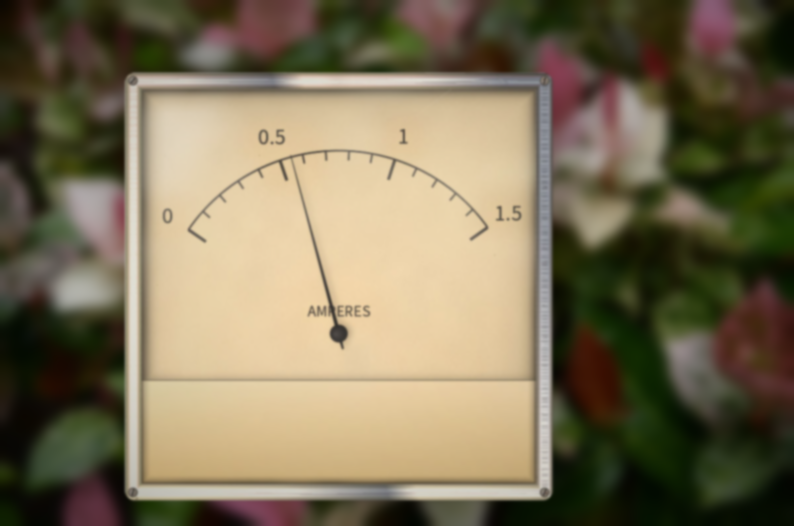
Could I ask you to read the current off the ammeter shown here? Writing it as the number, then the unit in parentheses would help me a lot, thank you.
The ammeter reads 0.55 (A)
